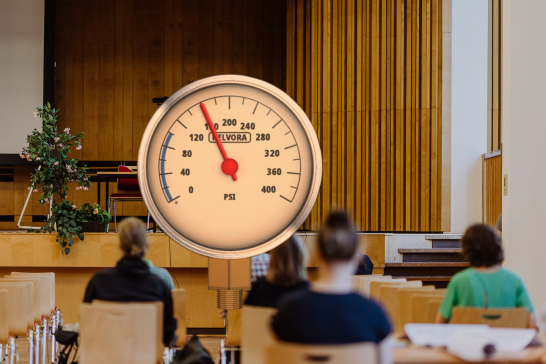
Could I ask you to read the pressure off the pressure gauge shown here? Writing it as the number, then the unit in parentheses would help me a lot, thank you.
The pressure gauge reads 160 (psi)
